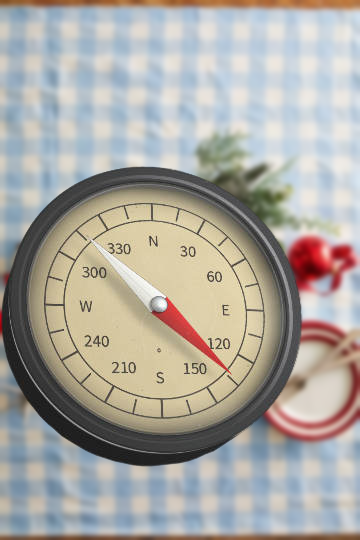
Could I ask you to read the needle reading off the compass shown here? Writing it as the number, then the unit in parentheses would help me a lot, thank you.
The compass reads 135 (°)
